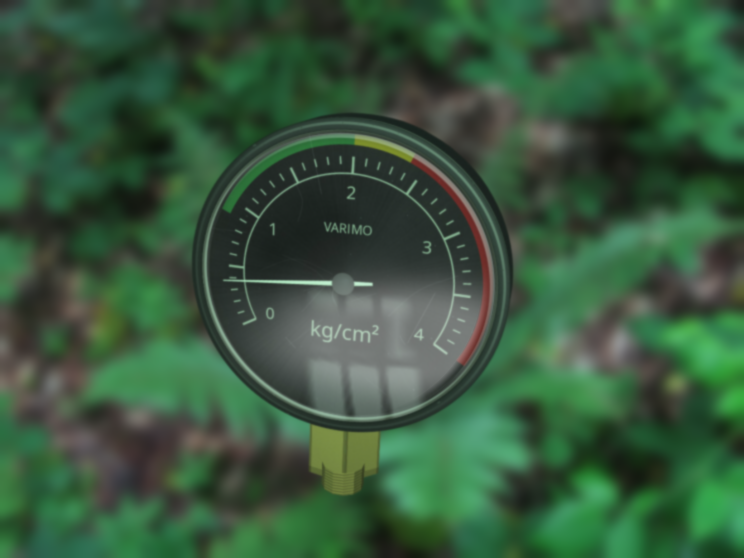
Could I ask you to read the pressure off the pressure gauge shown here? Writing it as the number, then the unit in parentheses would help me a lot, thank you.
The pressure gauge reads 0.4 (kg/cm²)
